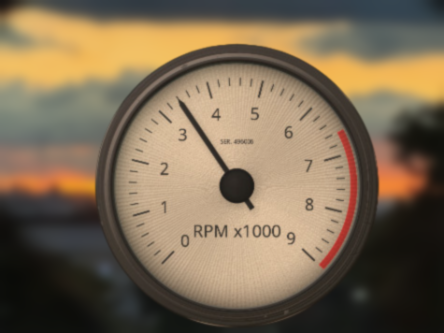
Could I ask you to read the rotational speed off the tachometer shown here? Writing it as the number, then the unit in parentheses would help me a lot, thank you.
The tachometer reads 3400 (rpm)
